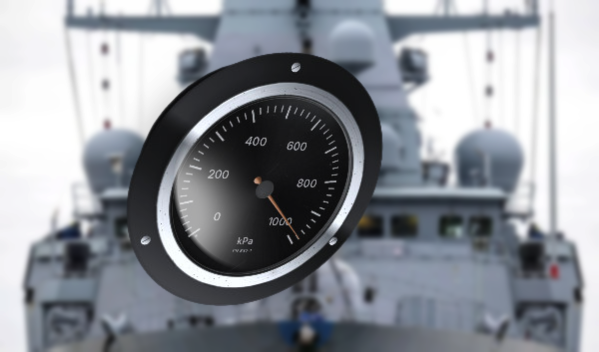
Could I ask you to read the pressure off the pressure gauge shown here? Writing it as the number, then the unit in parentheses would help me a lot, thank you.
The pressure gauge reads 980 (kPa)
